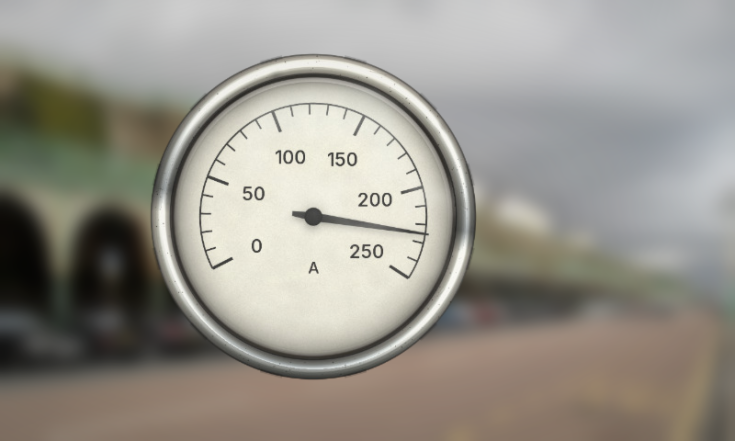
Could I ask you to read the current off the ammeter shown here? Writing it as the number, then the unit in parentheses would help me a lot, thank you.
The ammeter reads 225 (A)
